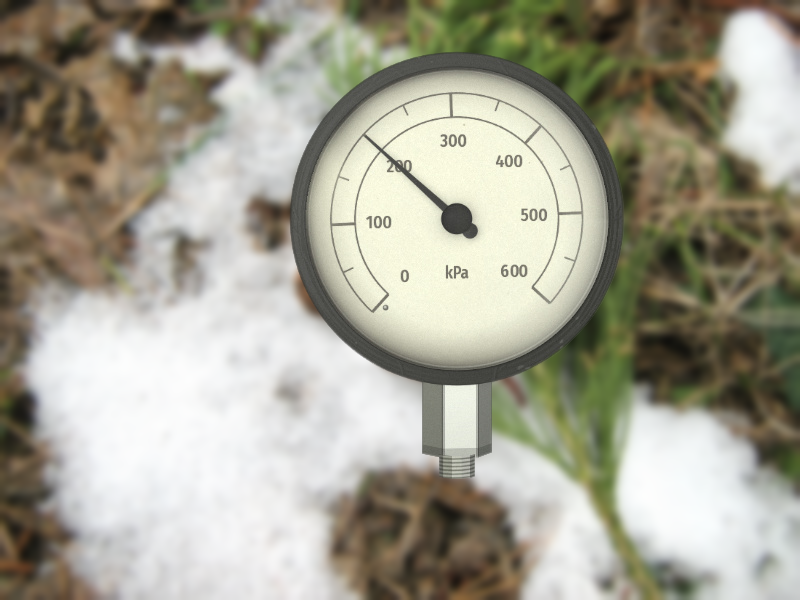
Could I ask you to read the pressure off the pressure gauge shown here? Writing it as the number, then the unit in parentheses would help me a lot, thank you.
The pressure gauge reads 200 (kPa)
